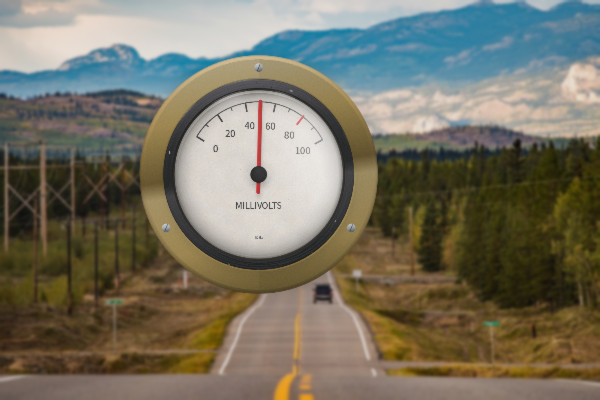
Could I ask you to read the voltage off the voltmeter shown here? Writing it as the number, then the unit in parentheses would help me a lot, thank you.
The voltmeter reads 50 (mV)
